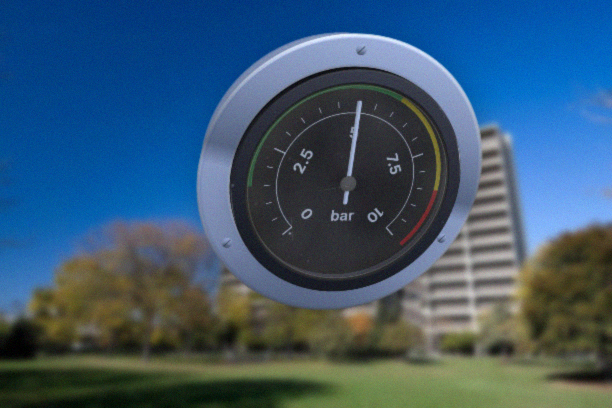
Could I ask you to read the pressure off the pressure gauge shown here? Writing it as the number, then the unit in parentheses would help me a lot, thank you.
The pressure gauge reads 5 (bar)
